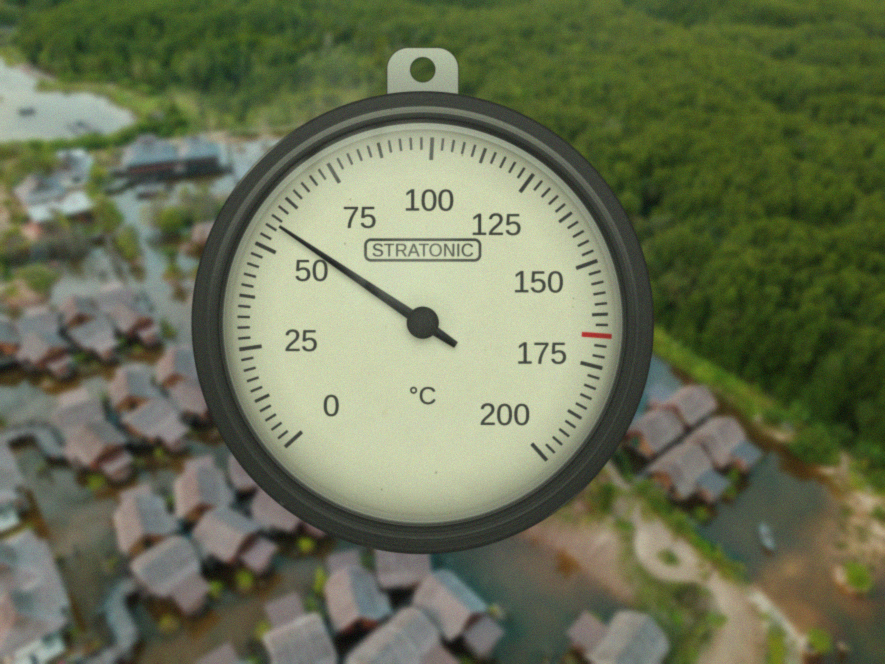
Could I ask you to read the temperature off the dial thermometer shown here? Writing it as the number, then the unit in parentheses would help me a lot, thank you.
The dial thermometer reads 56.25 (°C)
